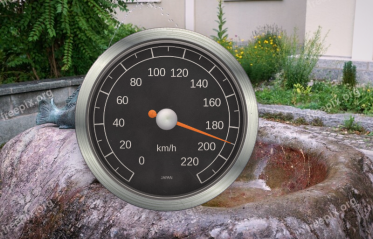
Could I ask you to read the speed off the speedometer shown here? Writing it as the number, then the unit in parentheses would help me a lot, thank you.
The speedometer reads 190 (km/h)
